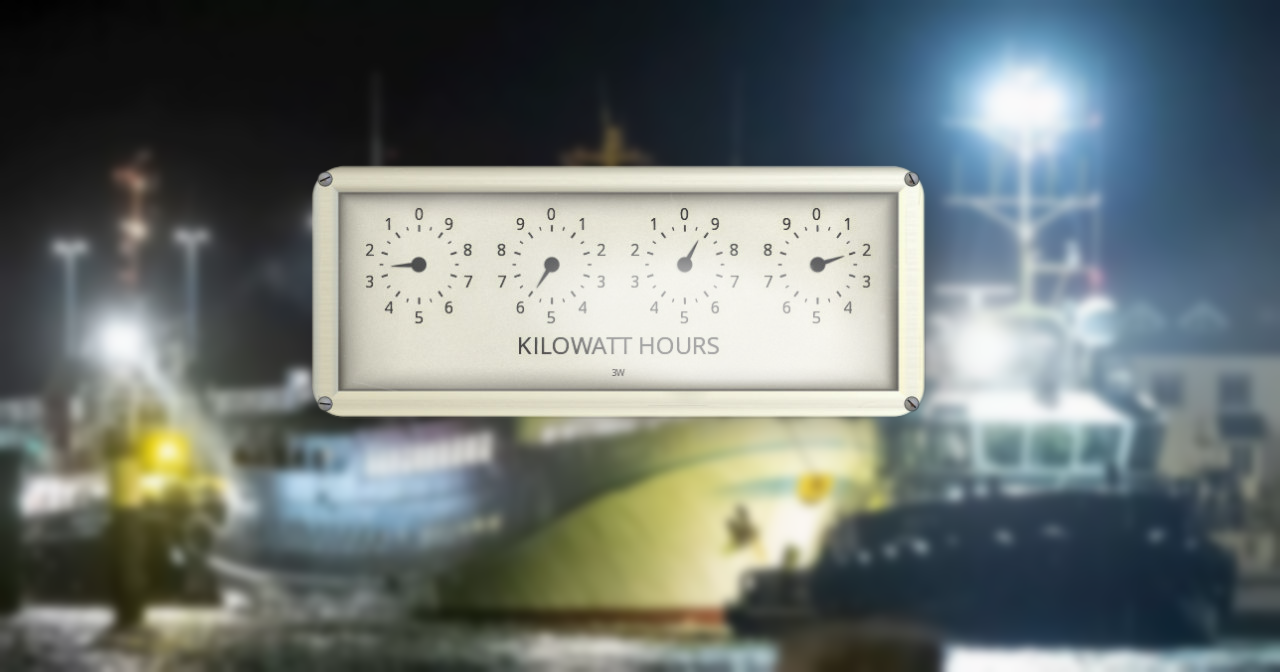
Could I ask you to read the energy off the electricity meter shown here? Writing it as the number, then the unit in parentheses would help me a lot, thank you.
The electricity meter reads 2592 (kWh)
